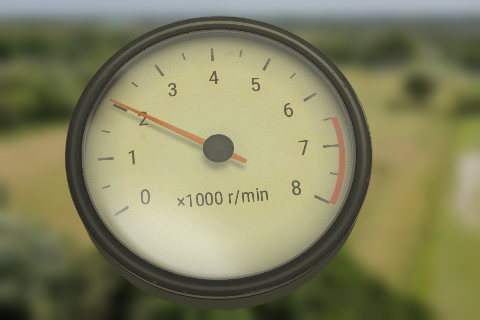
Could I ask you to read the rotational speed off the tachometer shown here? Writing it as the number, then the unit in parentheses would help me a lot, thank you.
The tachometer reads 2000 (rpm)
